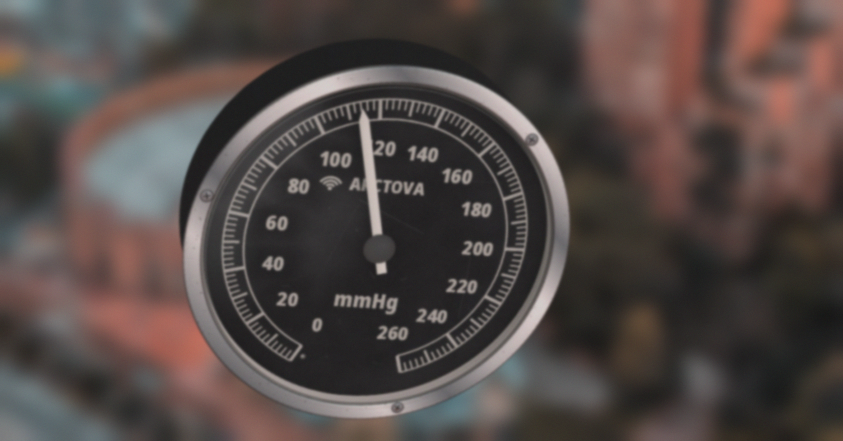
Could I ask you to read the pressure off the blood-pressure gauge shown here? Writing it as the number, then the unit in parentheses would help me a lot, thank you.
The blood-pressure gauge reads 114 (mmHg)
